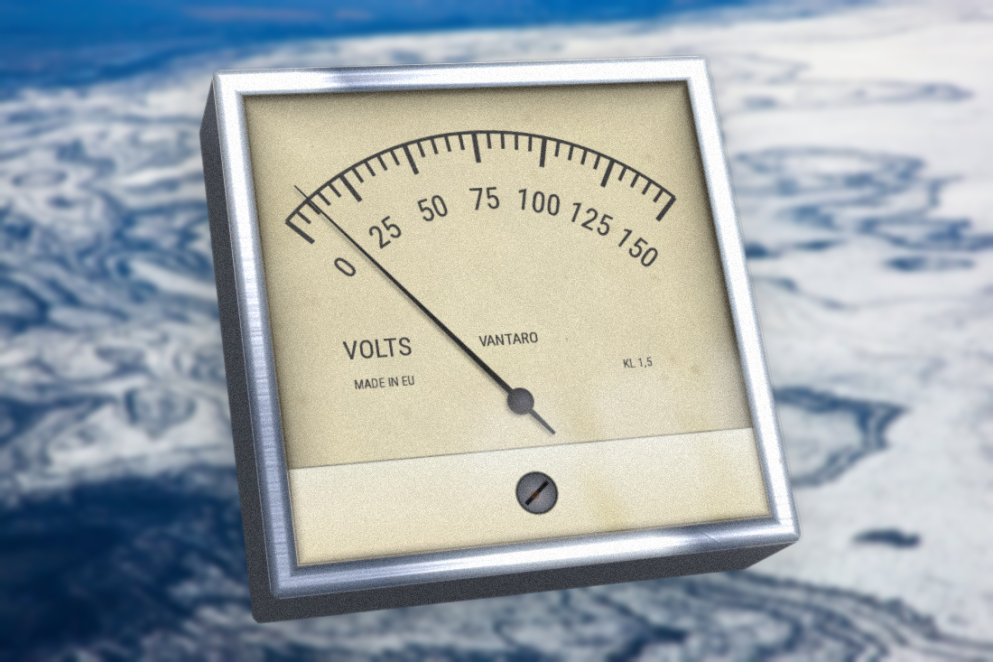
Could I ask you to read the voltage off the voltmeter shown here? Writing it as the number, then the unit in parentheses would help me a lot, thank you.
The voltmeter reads 10 (V)
